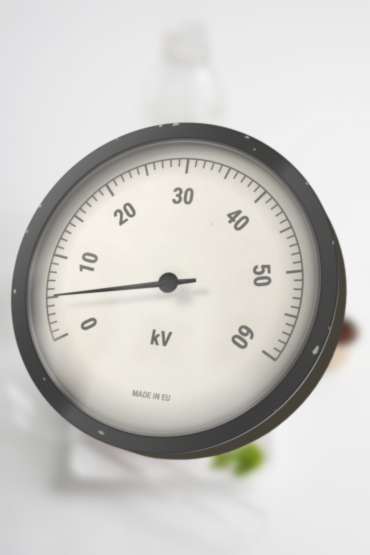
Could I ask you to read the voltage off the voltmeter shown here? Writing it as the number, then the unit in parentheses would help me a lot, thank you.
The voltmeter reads 5 (kV)
